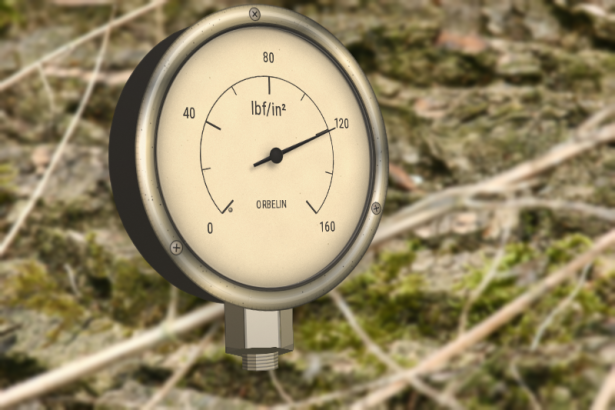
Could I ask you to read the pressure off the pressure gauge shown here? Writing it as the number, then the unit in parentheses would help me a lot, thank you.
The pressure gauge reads 120 (psi)
